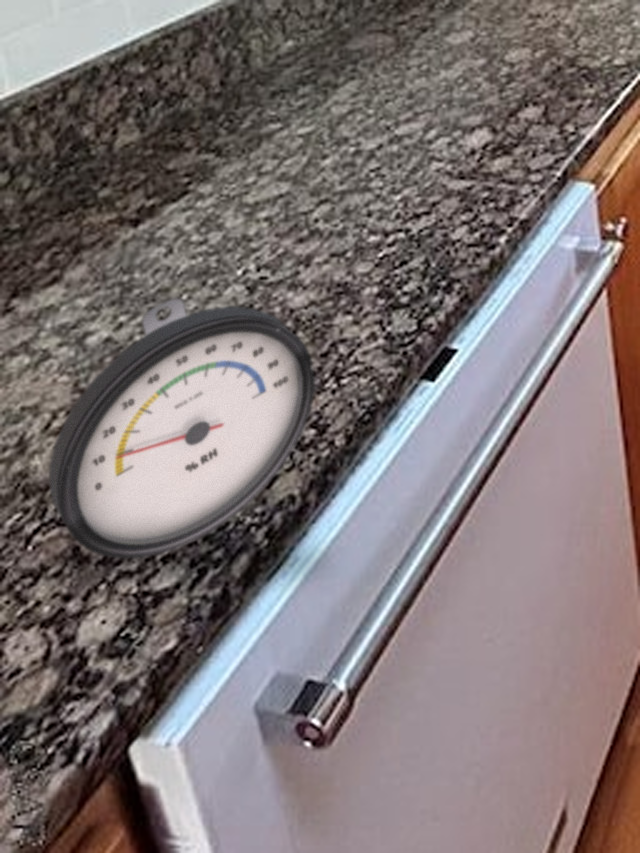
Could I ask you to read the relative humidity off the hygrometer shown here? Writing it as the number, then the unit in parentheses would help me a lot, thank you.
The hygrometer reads 10 (%)
